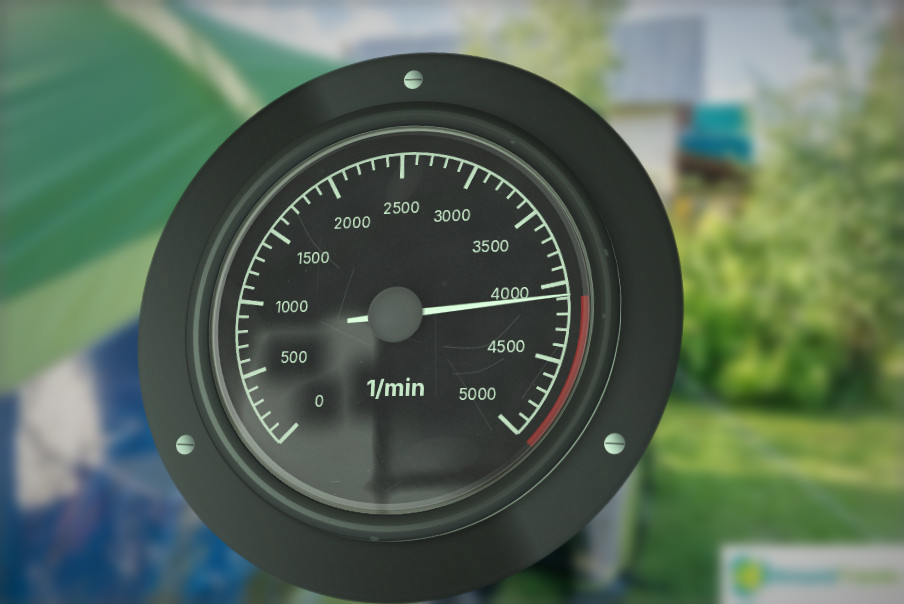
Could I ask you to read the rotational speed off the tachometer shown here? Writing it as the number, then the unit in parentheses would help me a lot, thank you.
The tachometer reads 4100 (rpm)
